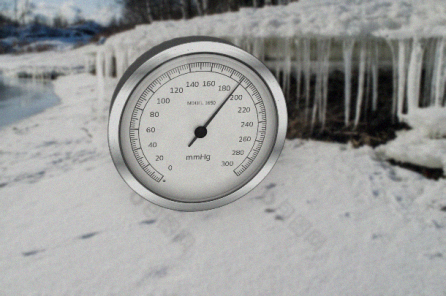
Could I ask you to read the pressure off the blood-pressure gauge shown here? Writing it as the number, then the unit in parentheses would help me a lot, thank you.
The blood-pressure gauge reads 190 (mmHg)
